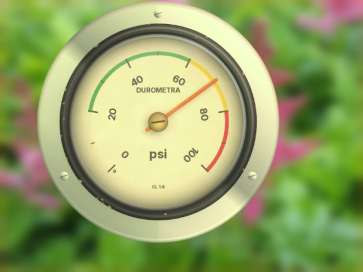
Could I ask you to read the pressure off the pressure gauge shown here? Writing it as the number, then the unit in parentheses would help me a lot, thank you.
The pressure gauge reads 70 (psi)
